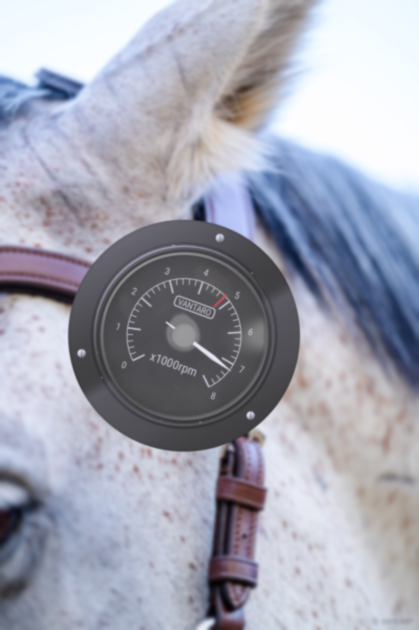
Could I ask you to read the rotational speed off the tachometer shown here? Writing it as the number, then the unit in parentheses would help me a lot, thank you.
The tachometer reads 7200 (rpm)
